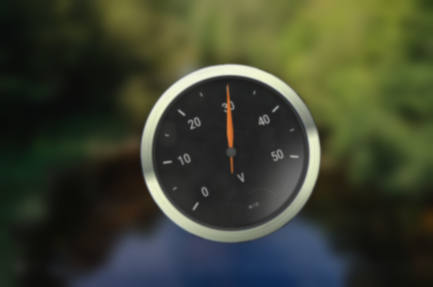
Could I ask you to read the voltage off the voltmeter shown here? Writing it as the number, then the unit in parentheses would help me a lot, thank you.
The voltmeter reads 30 (V)
